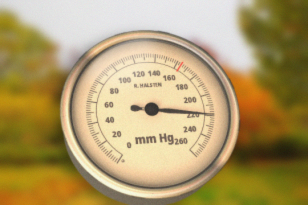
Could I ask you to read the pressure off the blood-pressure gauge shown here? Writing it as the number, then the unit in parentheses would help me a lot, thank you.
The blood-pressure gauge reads 220 (mmHg)
